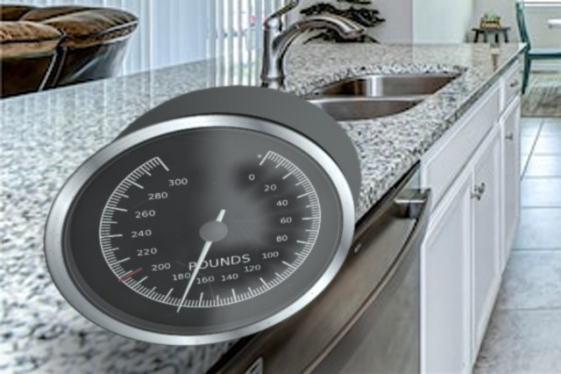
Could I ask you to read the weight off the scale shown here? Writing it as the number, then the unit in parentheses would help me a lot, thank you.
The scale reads 170 (lb)
